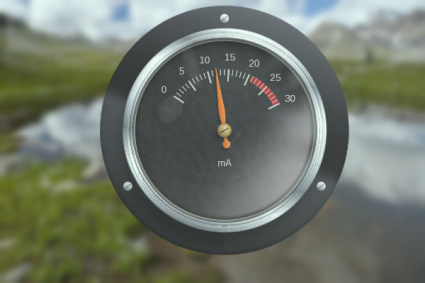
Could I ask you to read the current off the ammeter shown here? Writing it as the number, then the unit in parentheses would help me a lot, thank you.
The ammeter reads 12 (mA)
